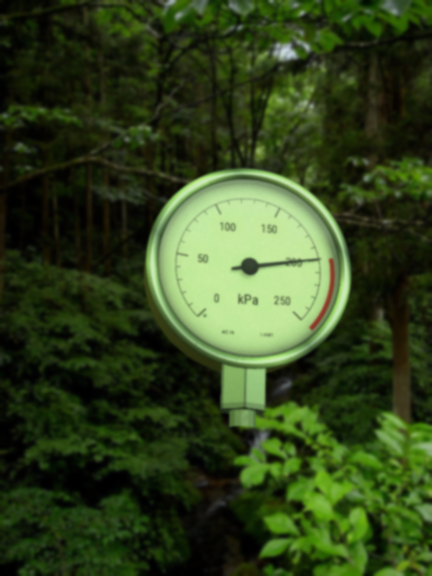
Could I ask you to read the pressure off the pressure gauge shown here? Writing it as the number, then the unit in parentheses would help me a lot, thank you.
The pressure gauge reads 200 (kPa)
